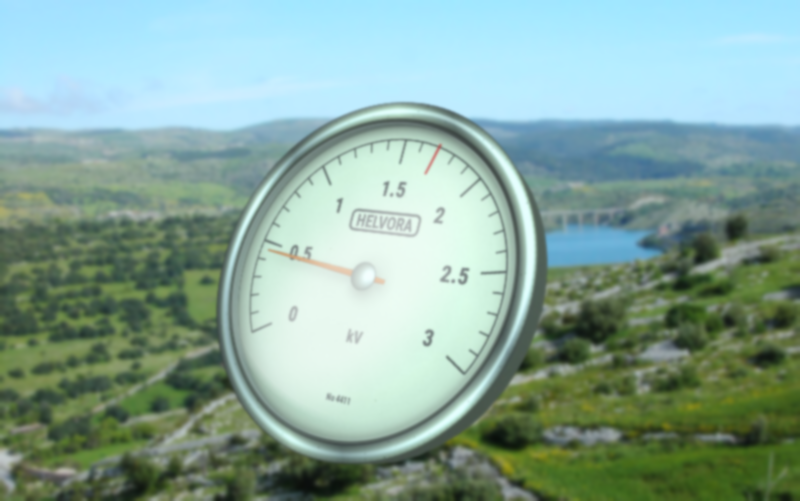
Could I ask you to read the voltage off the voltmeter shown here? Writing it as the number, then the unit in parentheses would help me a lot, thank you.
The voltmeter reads 0.45 (kV)
